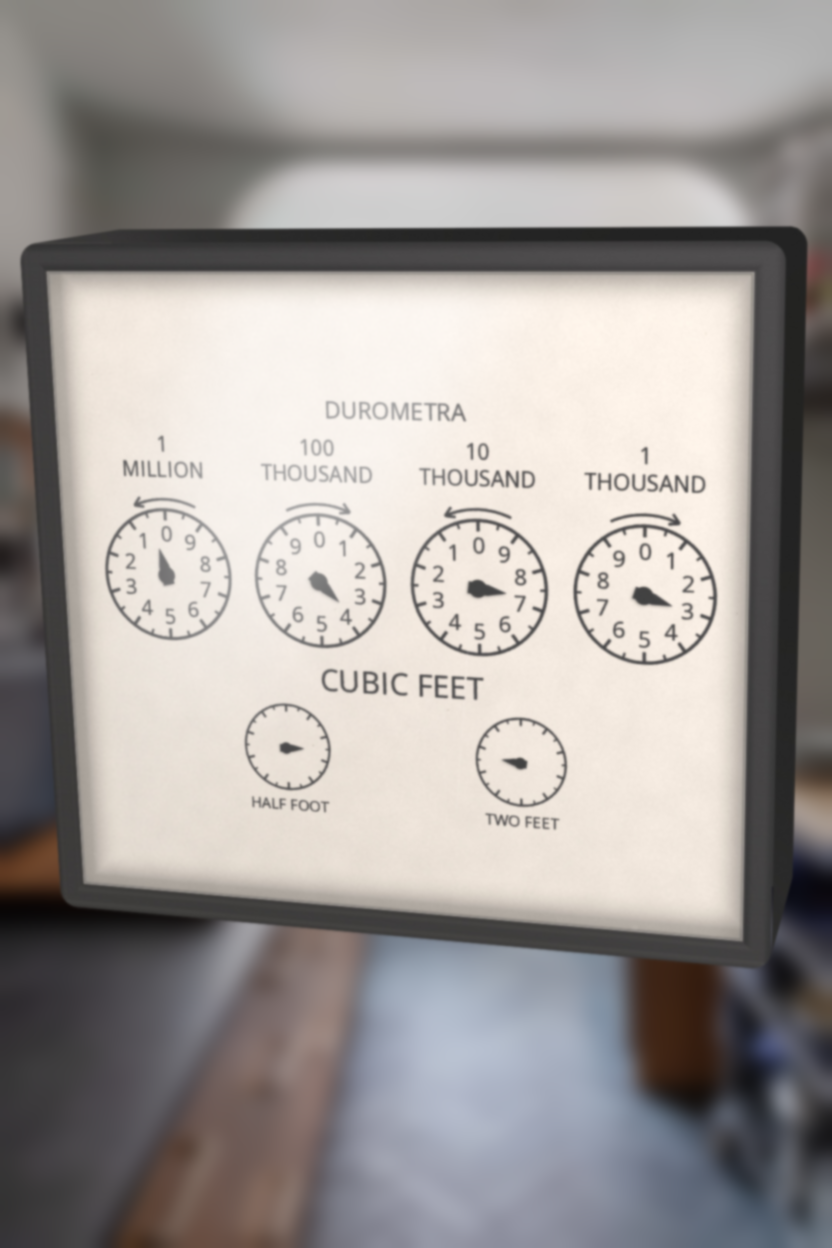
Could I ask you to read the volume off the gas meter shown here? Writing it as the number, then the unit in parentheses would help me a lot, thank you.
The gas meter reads 37300 (ft³)
